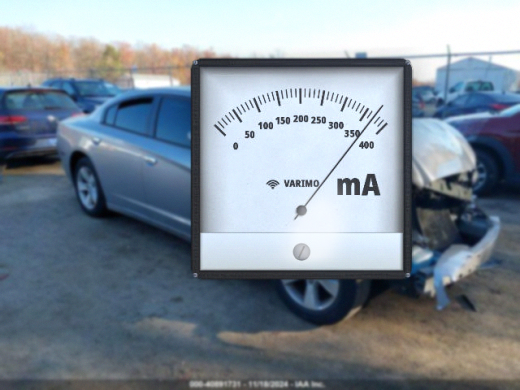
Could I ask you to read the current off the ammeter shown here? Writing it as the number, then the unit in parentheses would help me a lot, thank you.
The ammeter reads 370 (mA)
